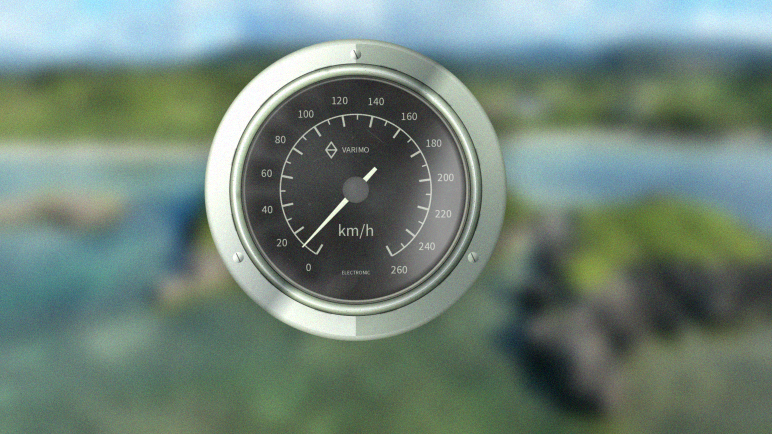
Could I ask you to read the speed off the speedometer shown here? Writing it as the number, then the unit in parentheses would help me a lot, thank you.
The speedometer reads 10 (km/h)
